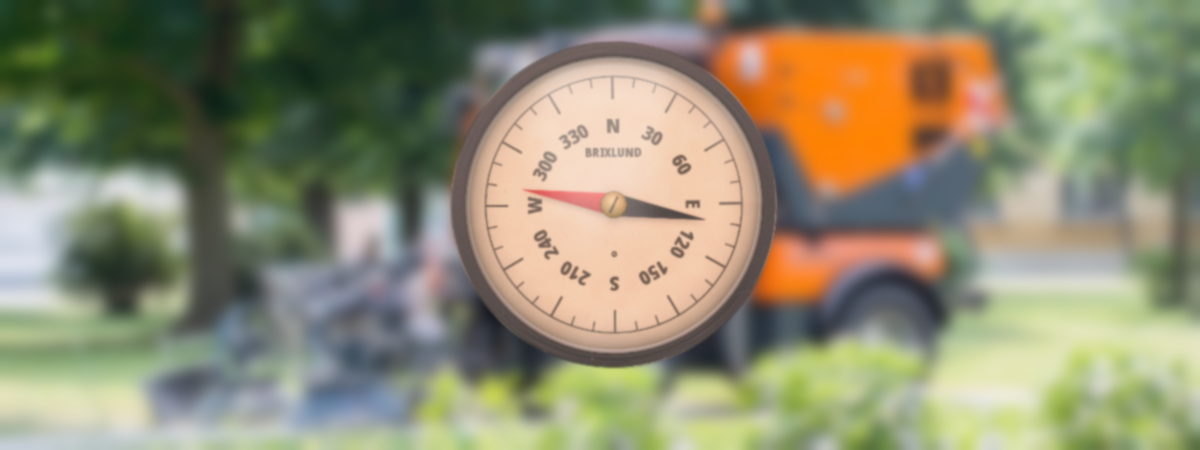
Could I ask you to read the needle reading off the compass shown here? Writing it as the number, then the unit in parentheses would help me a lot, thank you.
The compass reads 280 (°)
